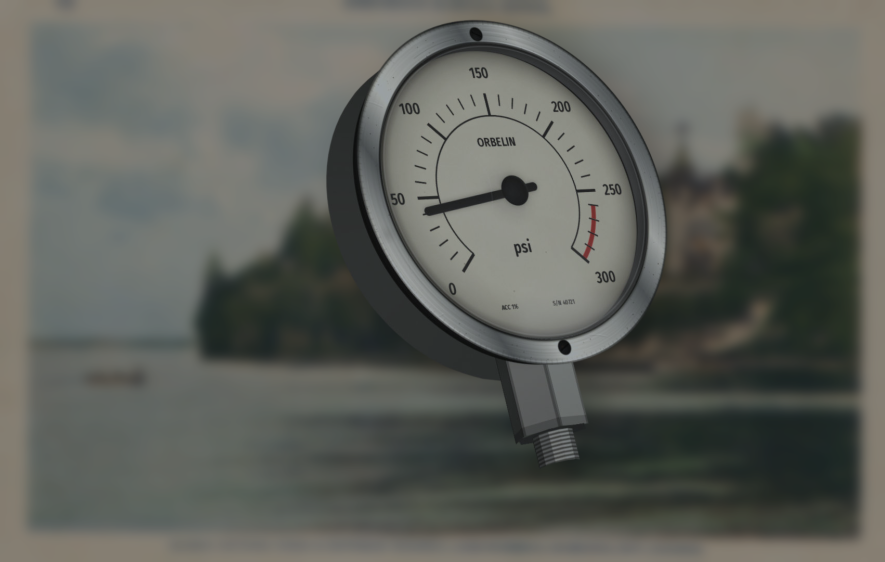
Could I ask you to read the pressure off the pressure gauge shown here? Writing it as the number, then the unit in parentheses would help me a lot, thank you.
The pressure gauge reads 40 (psi)
